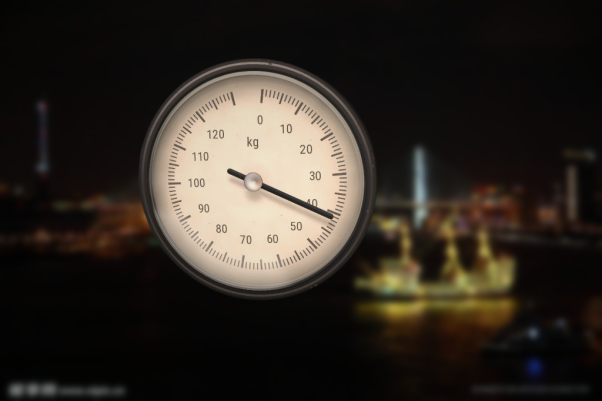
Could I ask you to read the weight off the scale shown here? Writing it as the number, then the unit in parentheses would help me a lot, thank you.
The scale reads 41 (kg)
